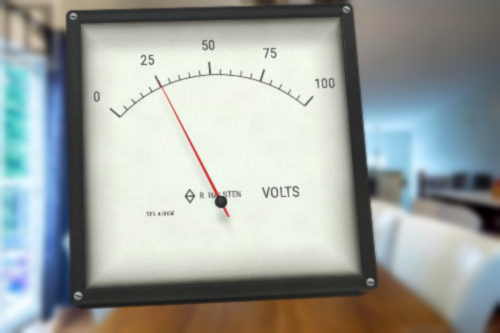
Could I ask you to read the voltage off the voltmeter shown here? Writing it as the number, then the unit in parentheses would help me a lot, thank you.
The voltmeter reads 25 (V)
